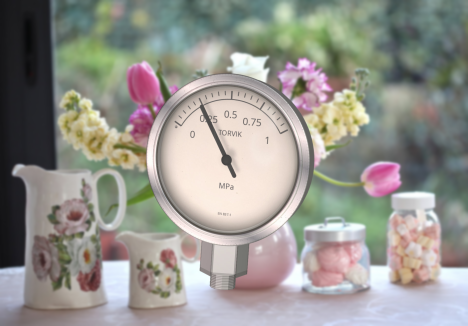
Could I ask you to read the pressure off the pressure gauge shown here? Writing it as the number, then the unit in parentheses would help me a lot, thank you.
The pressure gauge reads 0.25 (MPa)
